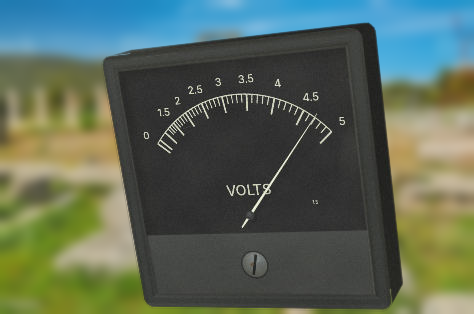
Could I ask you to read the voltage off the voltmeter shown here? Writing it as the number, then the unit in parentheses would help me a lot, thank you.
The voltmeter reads 4.7 (V)
